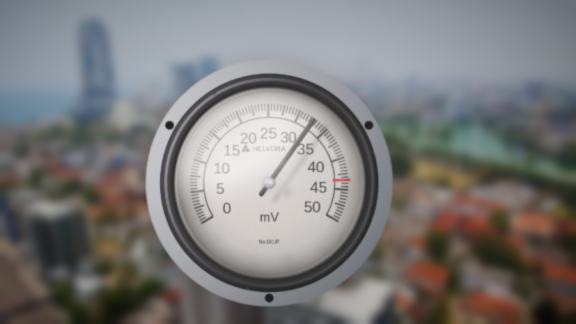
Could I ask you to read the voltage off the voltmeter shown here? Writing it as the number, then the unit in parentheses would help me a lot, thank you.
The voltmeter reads 32.5 (mV)
